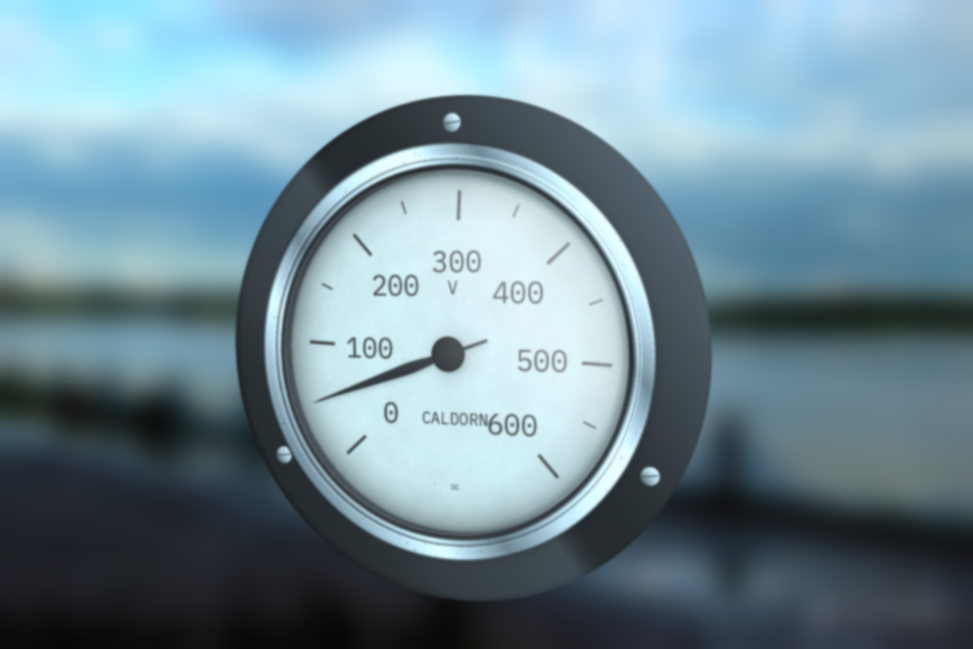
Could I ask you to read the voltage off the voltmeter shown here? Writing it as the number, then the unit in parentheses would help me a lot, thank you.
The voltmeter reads 50 (V)
